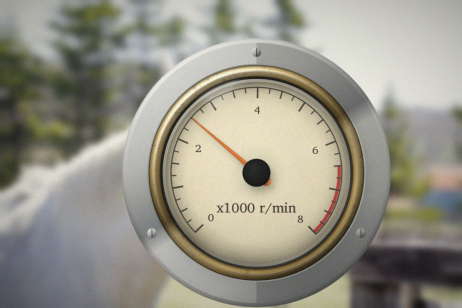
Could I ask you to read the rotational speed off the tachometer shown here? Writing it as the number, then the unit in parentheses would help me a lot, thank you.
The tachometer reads 2500 (rpm)
